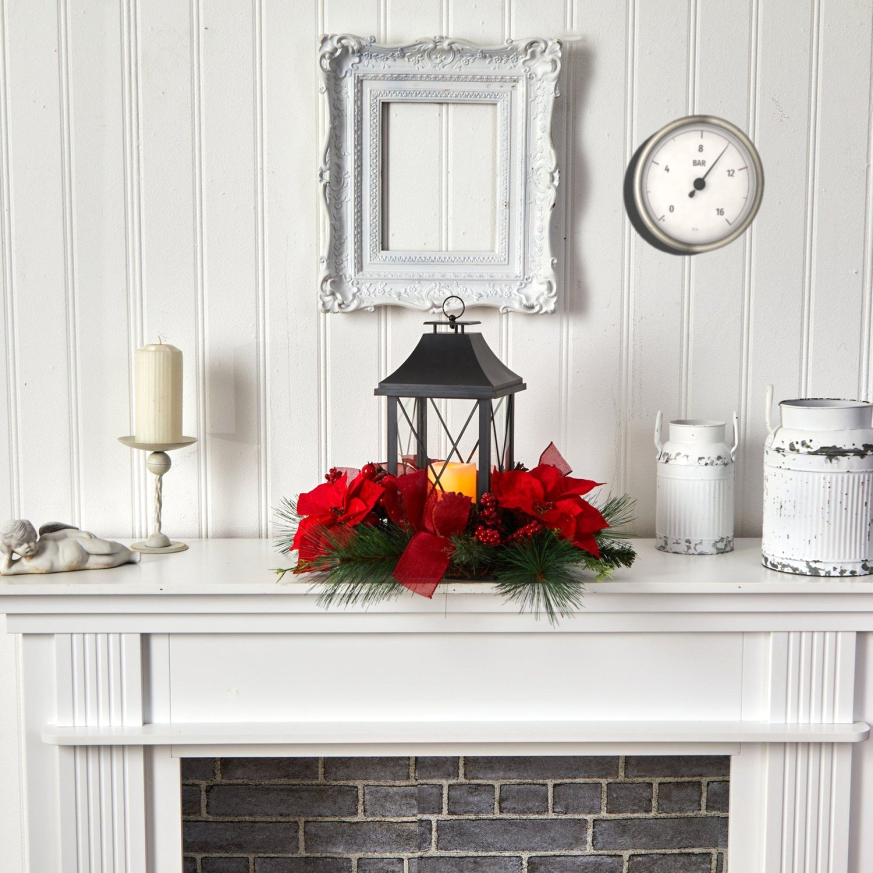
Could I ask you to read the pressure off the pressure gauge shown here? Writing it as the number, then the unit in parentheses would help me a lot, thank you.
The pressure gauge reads 10 (bar)
